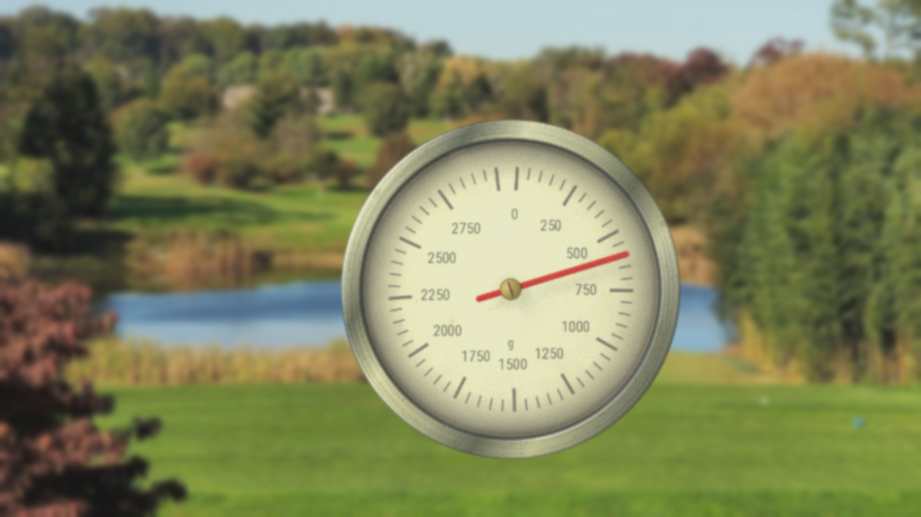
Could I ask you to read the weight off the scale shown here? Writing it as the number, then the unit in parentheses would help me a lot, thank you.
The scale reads 600 (g)
